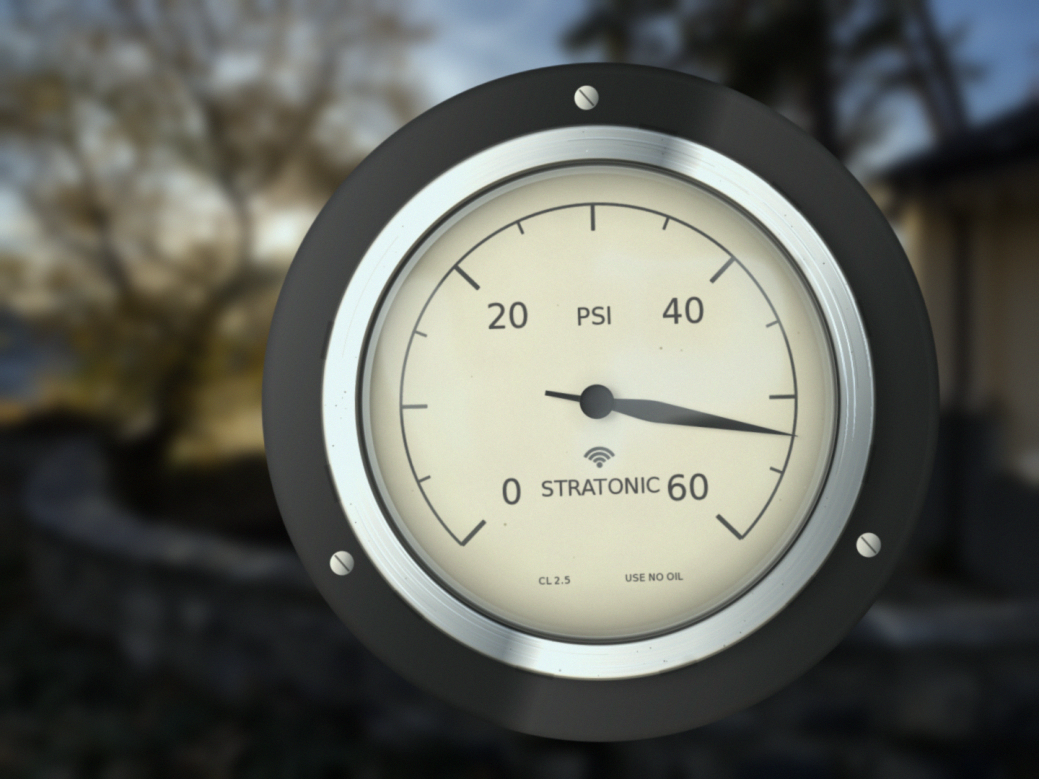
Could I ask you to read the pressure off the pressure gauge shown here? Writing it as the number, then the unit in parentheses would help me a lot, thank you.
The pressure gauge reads 52.5 (psi)
